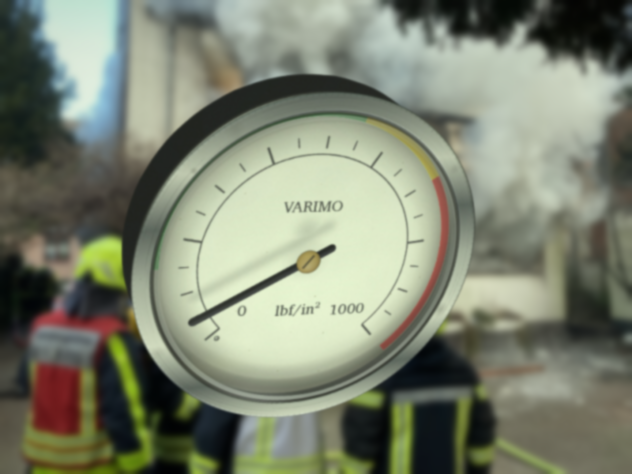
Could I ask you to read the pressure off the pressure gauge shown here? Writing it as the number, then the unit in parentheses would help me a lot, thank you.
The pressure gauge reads 50 (psi)
